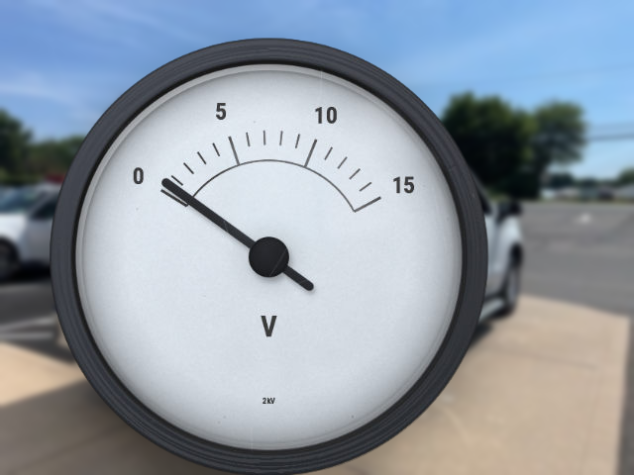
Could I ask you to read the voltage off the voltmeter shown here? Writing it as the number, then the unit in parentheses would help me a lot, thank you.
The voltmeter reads 0.5 (V)
